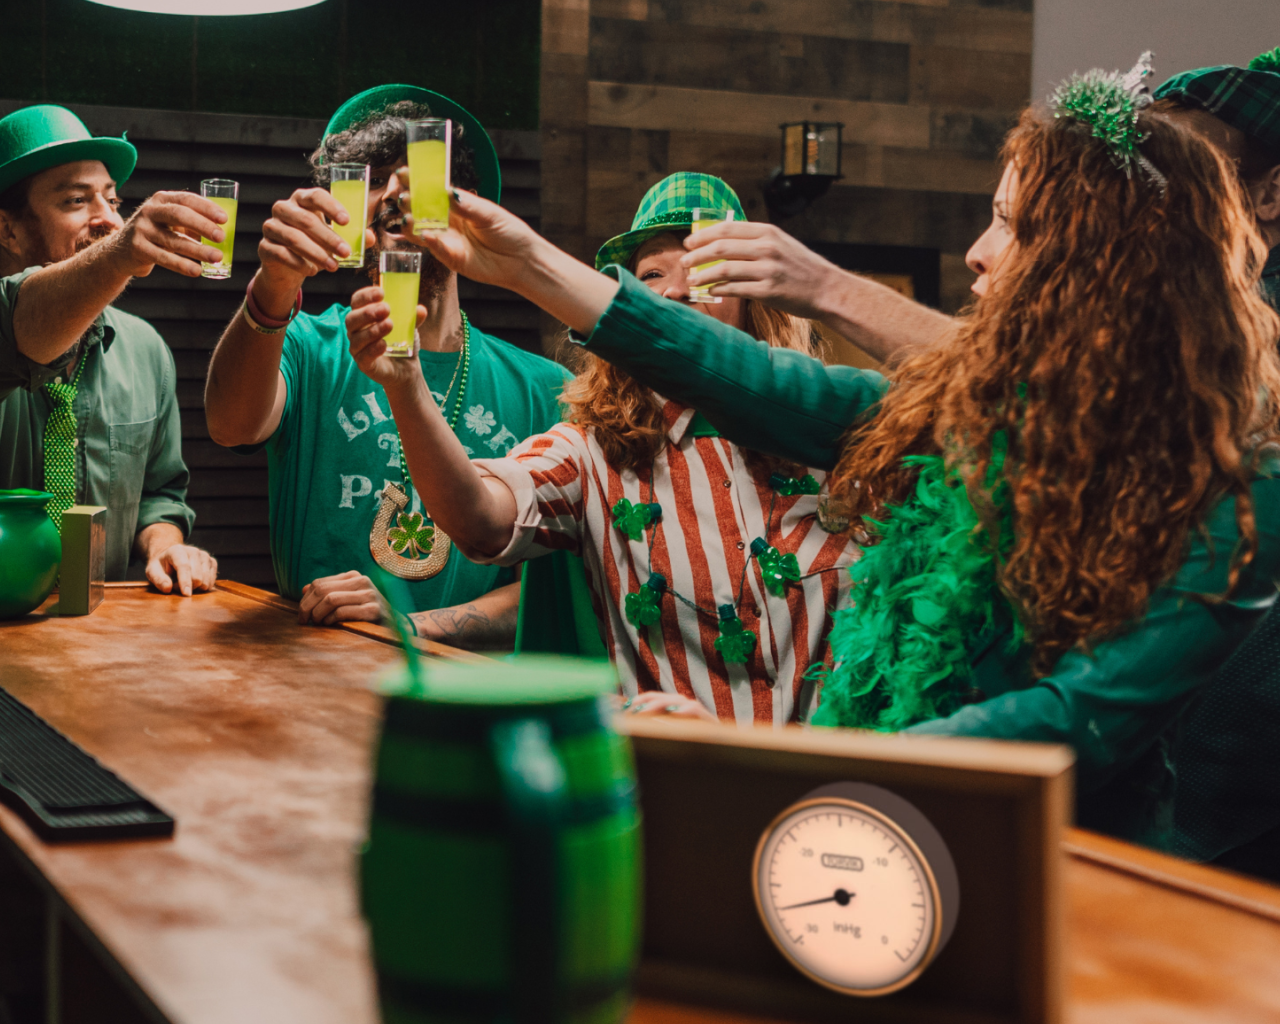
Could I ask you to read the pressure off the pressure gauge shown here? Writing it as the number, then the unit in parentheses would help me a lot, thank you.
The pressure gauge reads -27 (inHg)
